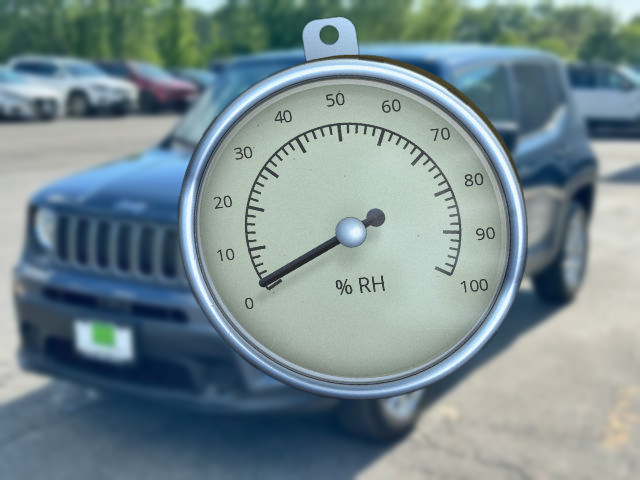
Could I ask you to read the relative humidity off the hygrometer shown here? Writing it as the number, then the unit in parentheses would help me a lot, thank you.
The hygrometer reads 2 (%)
